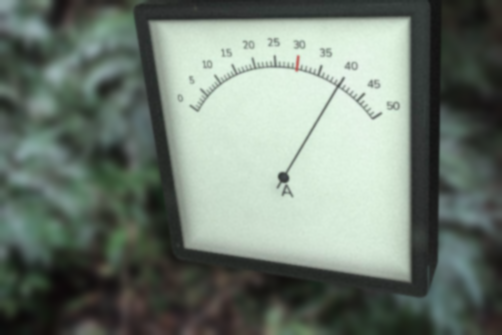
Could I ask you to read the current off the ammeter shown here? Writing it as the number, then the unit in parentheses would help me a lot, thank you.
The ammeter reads 40 (A)
